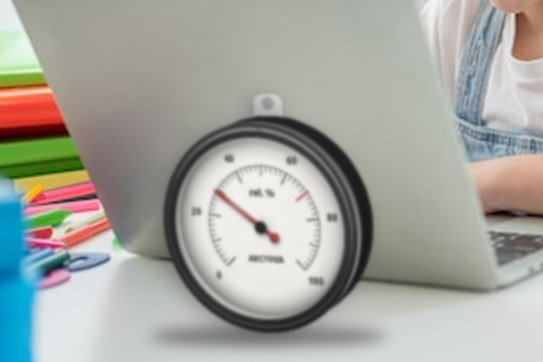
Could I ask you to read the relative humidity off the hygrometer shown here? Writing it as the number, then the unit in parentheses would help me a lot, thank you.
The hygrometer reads 30 (%)
